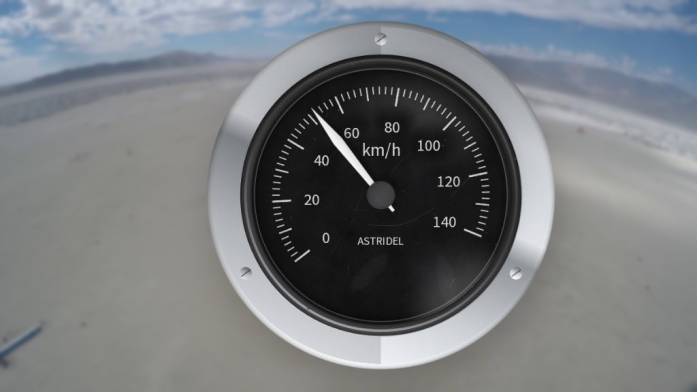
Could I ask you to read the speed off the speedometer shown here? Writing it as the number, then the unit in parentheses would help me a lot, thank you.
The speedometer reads 52 (km/h)
